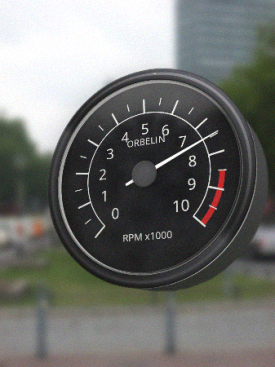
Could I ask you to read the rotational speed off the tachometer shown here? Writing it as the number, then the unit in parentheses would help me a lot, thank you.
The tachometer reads 7500 (rpm)
